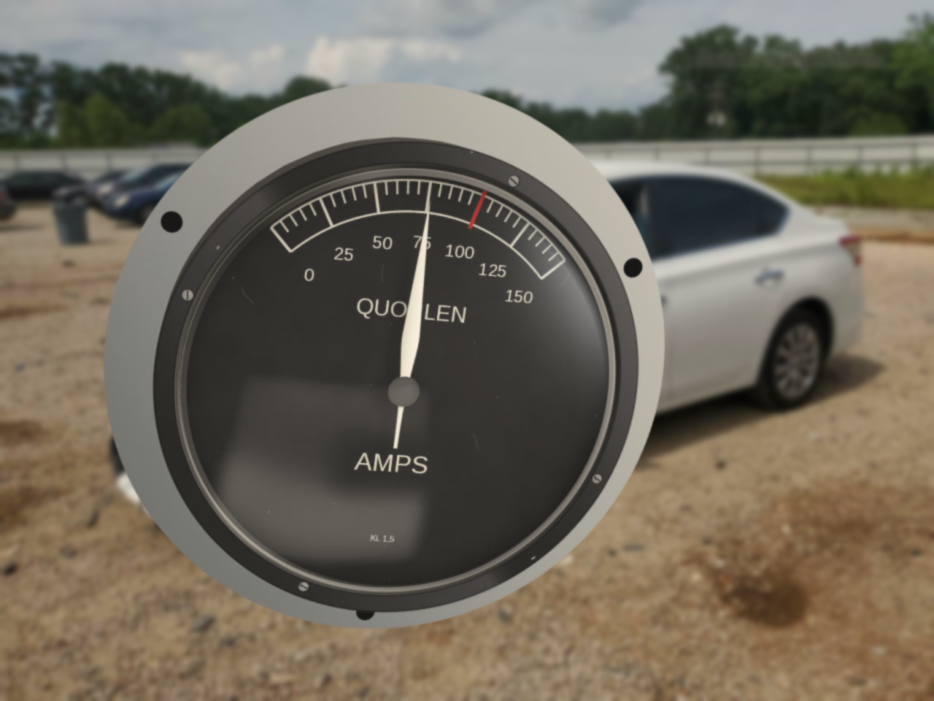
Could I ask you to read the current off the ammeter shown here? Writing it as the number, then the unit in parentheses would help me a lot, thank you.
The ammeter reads 75 (A)
